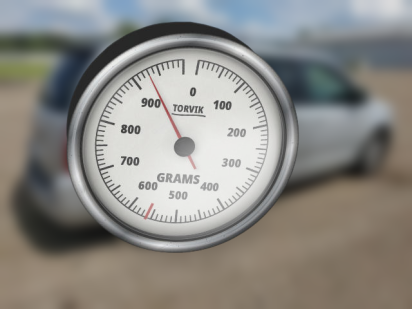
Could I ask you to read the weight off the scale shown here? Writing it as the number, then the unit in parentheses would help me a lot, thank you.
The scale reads 930 (g)
